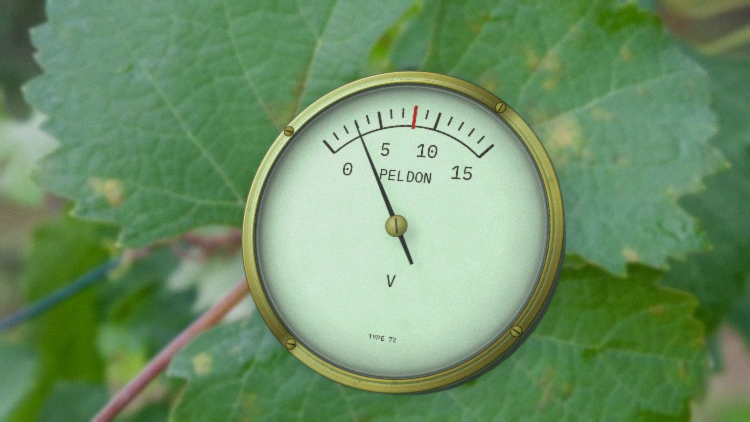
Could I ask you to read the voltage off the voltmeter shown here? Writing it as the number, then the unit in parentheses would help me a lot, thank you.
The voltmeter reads 3 (V)
